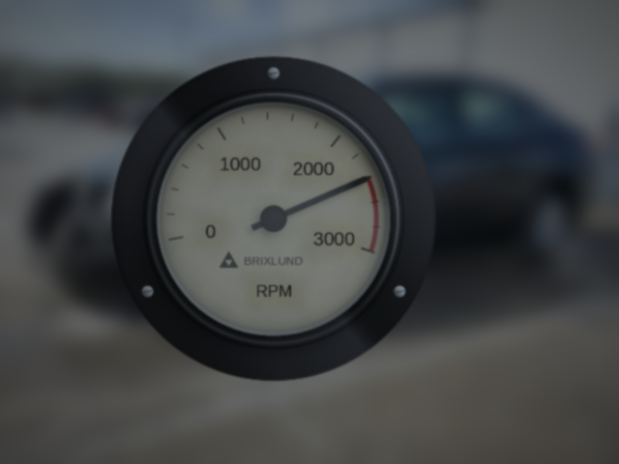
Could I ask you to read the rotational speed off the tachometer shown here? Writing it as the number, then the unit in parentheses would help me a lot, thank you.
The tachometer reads 2400 (rpm)
